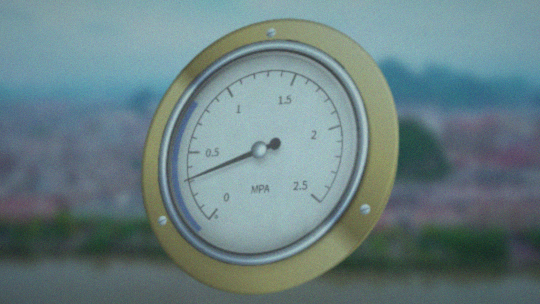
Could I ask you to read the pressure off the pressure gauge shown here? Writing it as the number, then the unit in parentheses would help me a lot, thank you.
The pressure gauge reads 0.3 (MPa)
